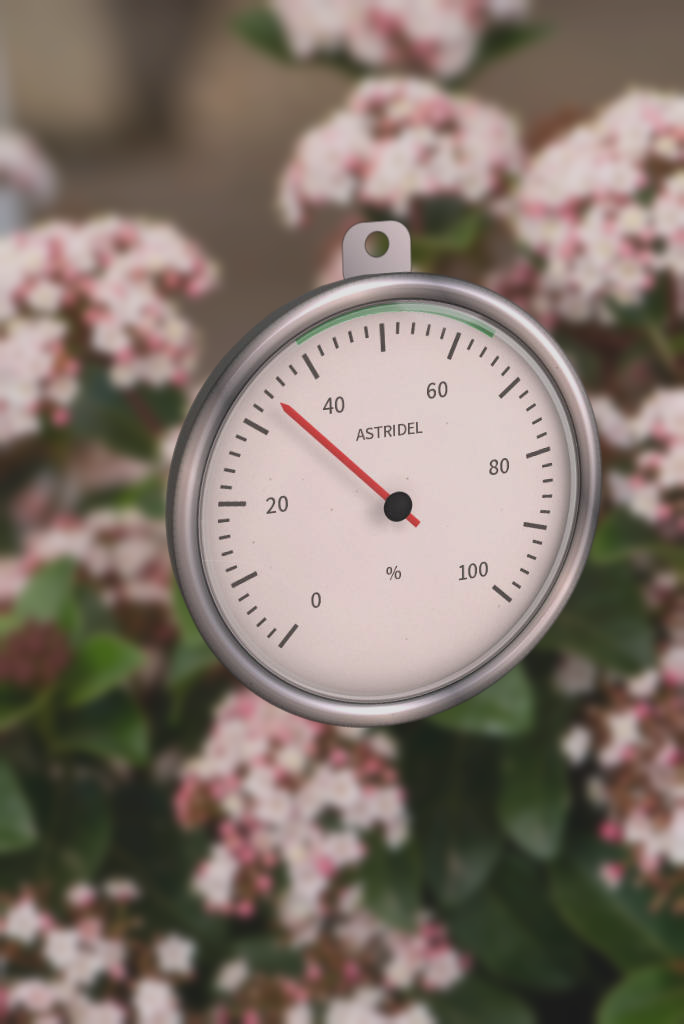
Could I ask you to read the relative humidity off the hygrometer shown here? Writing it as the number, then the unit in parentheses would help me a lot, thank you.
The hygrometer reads 34 (%)
